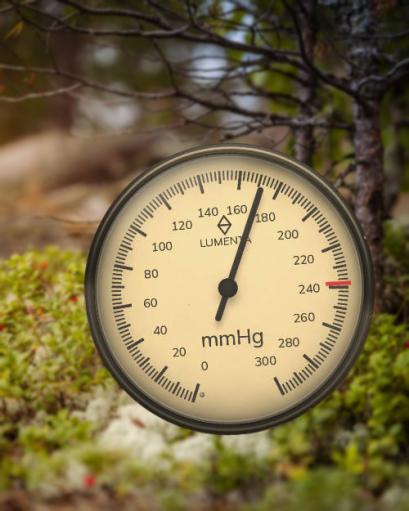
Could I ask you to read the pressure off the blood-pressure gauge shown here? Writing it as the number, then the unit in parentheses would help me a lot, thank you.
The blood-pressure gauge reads 172 (mmHg)
